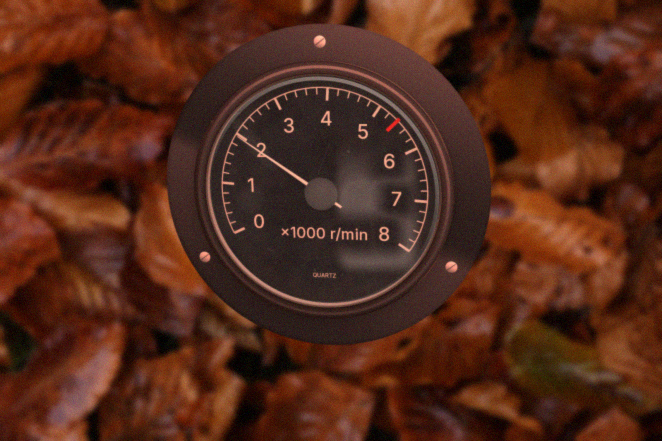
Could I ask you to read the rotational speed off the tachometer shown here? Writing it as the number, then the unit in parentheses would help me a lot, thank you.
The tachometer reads 2000 (rpm)
